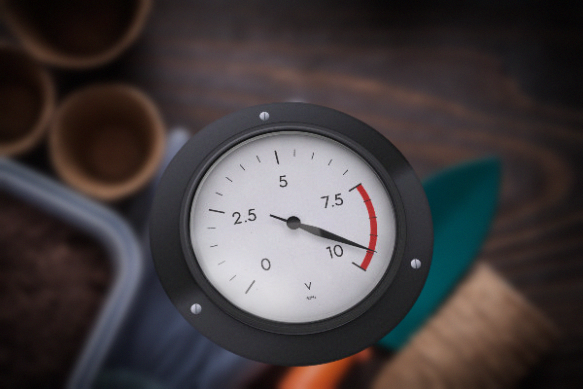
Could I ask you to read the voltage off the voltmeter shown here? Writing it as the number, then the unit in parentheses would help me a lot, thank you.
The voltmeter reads 9.5 (V)
